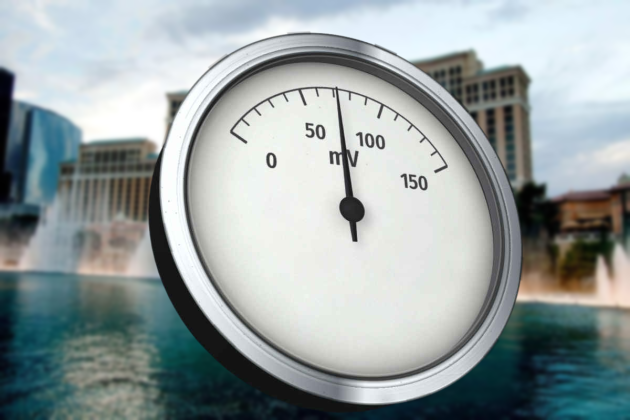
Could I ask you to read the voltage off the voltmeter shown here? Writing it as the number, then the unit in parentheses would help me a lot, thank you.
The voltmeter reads 70 (mV)
